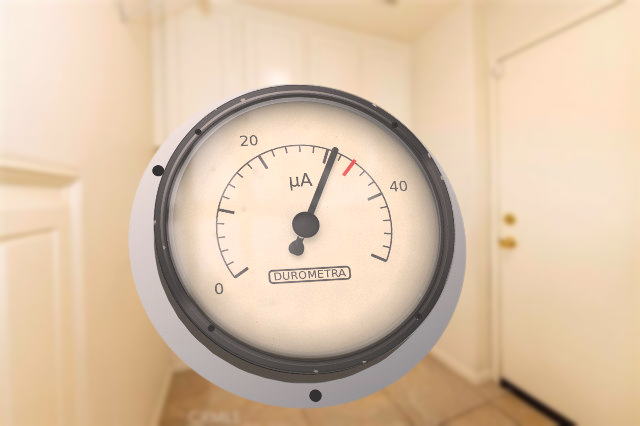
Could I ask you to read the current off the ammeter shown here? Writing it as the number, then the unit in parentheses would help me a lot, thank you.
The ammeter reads 31 (µA)
